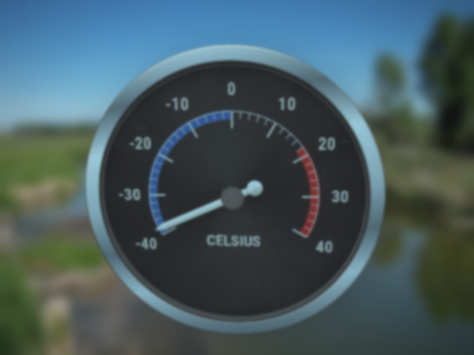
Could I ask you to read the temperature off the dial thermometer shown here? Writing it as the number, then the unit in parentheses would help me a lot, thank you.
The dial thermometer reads -38 (°C)
